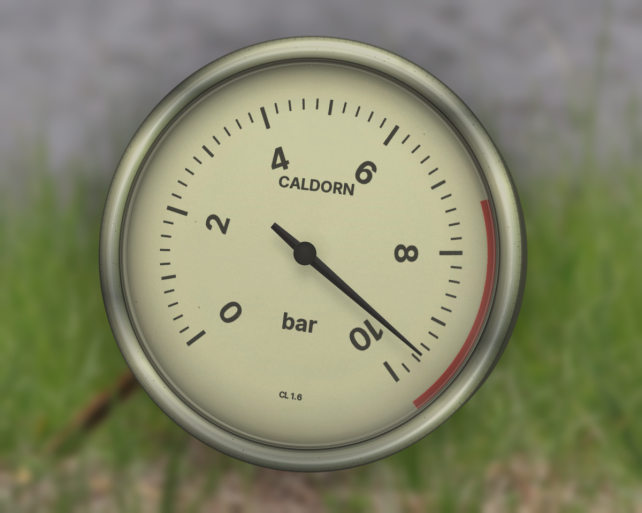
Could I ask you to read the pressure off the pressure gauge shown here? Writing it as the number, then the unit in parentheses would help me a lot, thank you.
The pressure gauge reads 9.5 (bar)
